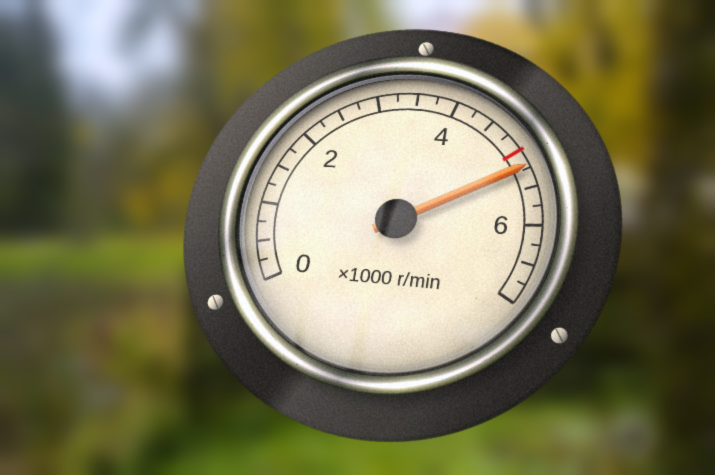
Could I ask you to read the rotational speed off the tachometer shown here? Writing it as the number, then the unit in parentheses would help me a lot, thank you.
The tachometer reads 5250 (rpm)
